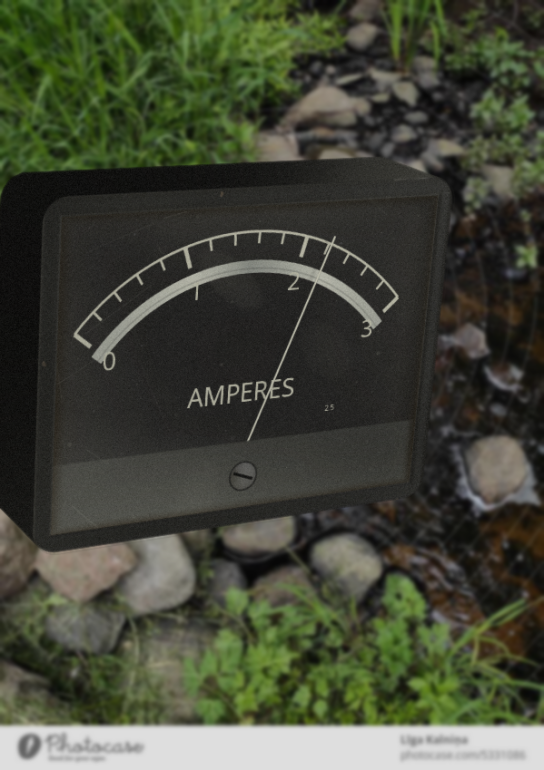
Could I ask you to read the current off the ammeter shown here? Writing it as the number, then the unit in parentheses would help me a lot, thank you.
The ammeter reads 2.2 (A)
